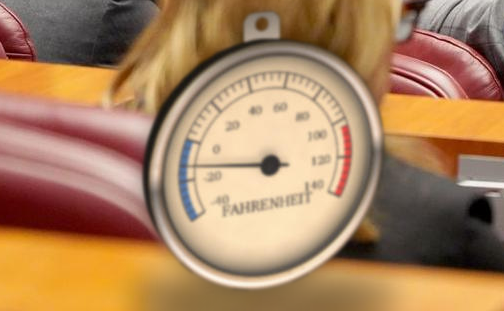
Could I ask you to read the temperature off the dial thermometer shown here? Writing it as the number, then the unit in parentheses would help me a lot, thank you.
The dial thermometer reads -12 (°F)
